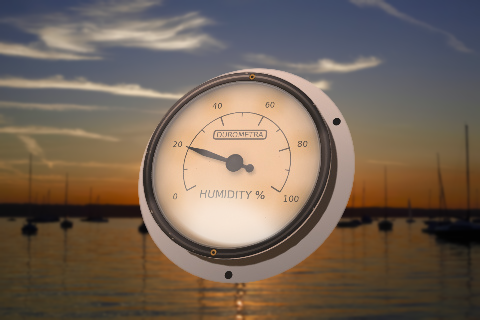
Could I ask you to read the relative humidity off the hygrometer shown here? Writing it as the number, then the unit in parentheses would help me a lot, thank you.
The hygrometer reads 20 (%)
